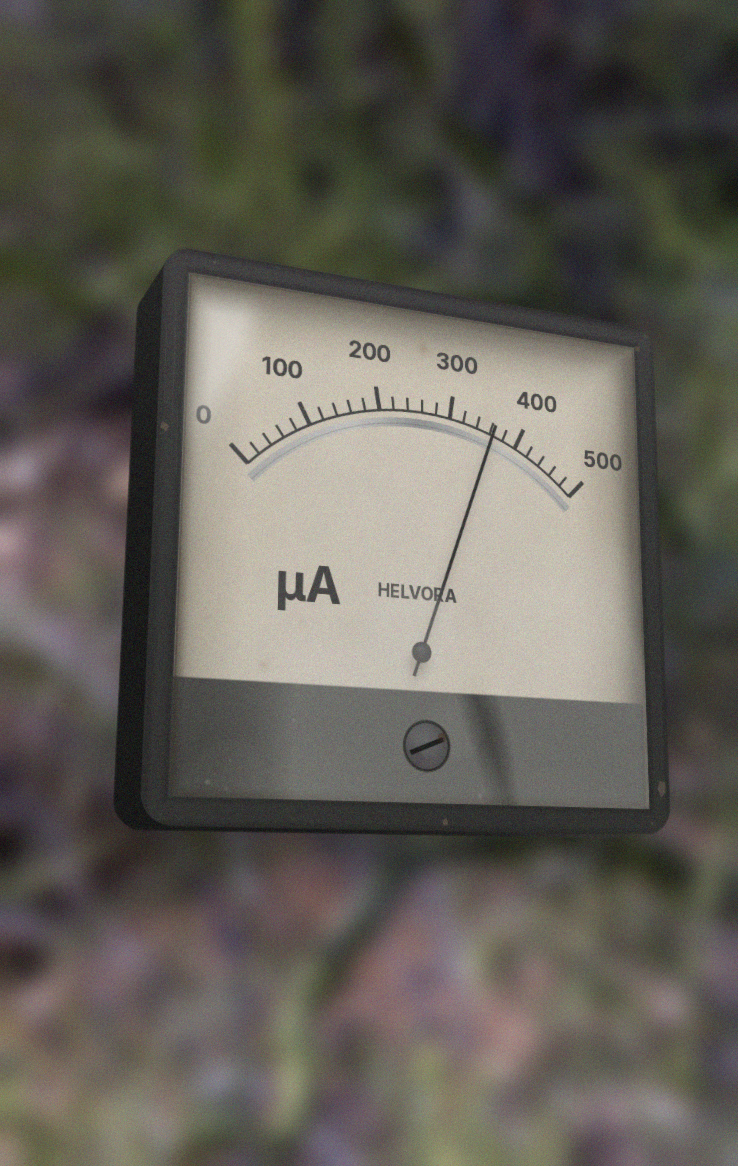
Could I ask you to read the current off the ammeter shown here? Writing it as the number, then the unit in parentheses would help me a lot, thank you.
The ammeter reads 360 (µA)
